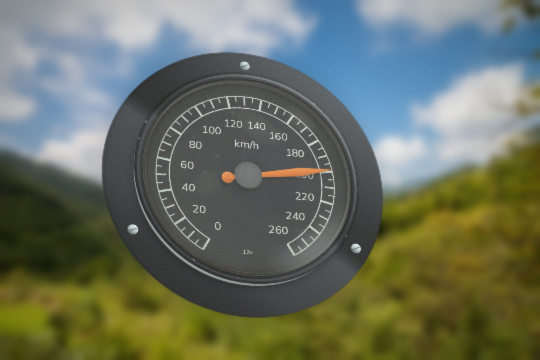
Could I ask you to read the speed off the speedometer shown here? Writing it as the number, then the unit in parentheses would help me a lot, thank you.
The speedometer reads 200 (km/h)
